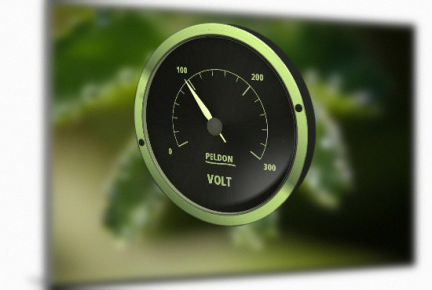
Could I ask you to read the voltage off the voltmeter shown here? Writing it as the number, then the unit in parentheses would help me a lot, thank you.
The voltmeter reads 100 (V)
